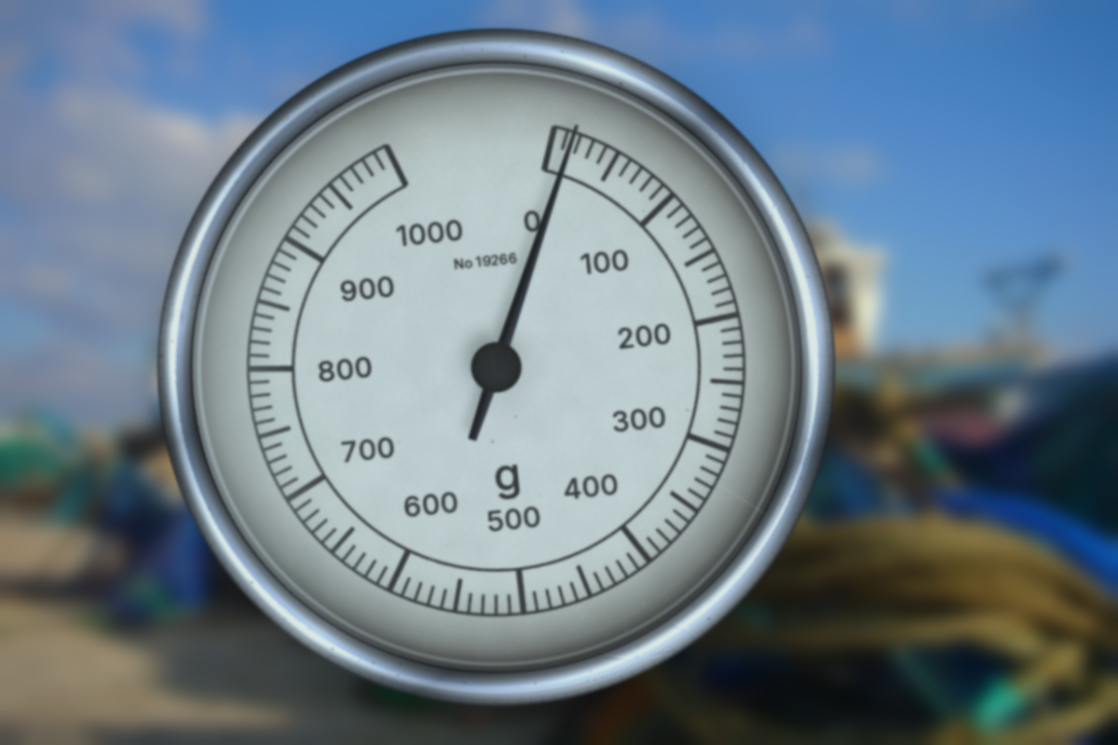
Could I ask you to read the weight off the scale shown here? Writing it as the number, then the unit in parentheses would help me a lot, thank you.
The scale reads 15 (g)
